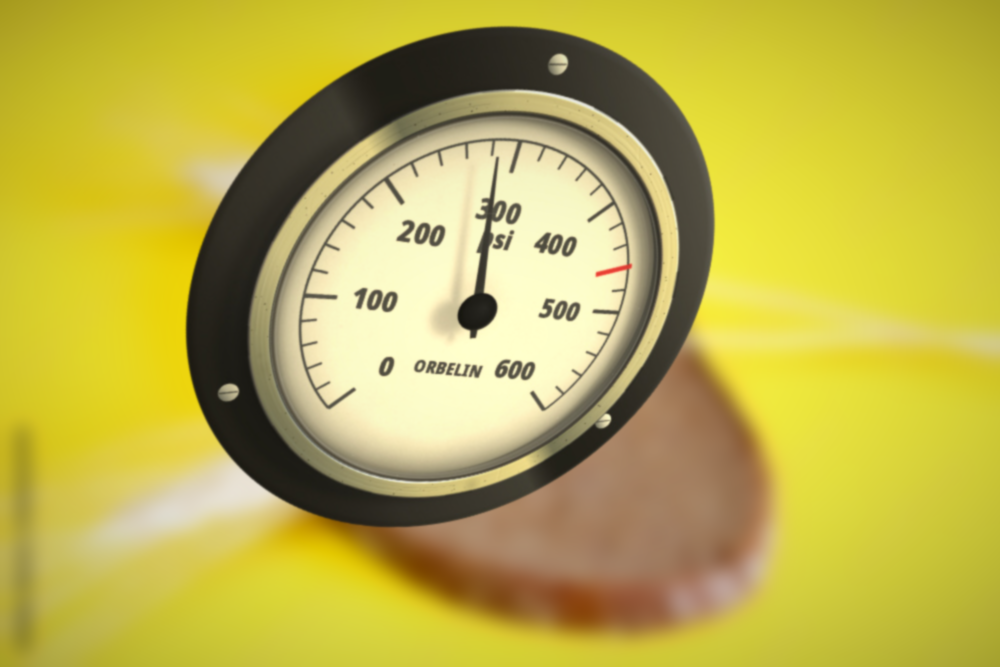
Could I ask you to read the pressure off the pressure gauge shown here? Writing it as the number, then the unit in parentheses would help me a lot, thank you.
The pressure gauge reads 280 (psi)
